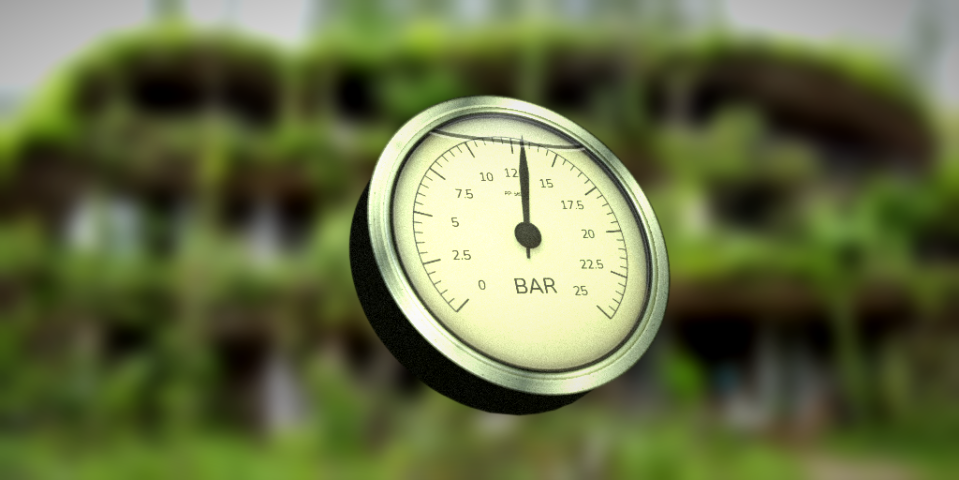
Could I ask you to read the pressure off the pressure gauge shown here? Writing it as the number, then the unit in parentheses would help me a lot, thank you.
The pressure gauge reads 13 (bar)
